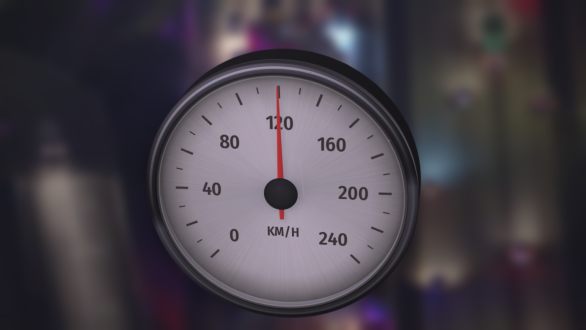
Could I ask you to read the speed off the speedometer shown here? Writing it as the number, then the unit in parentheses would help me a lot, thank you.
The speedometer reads 120 (km/h)
